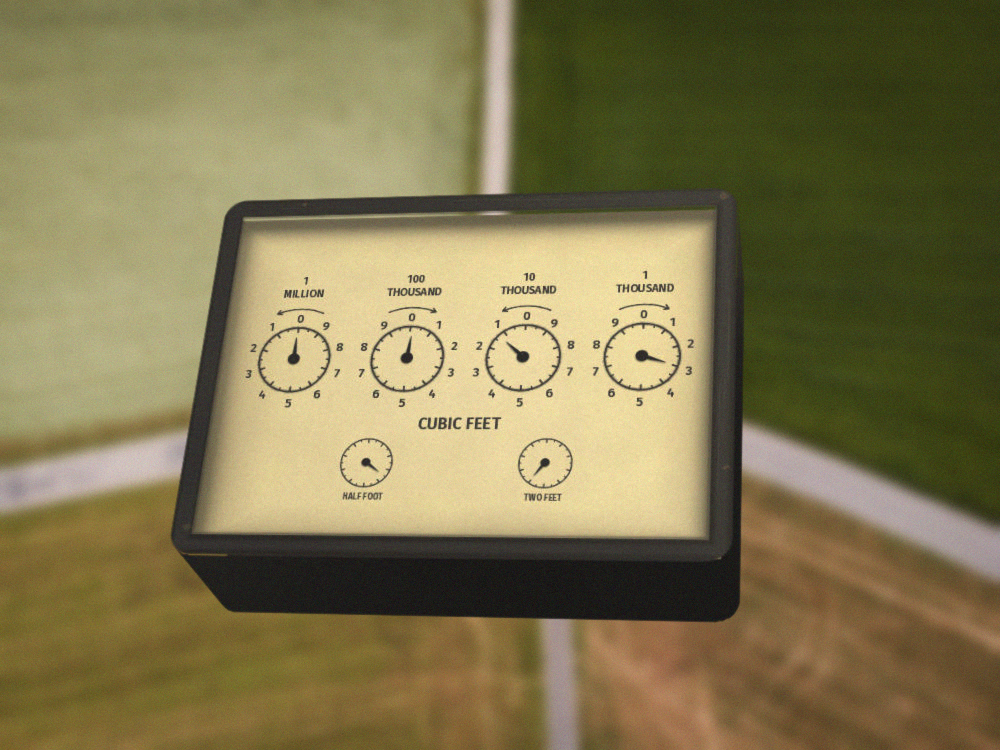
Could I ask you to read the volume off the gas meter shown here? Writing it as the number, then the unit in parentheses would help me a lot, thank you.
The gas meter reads 1300 (ft³)
